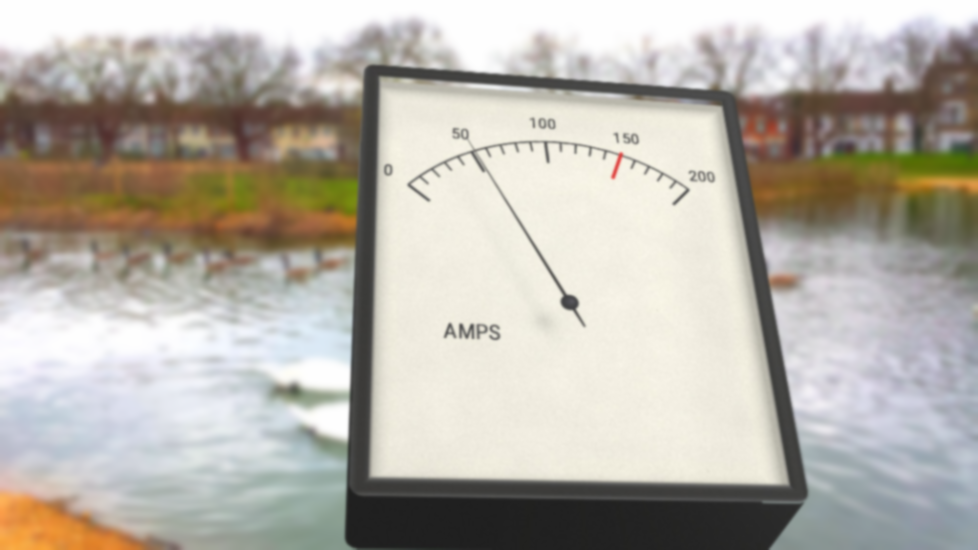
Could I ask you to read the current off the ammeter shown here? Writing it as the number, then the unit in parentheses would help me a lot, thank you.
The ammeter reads 50 (A)
